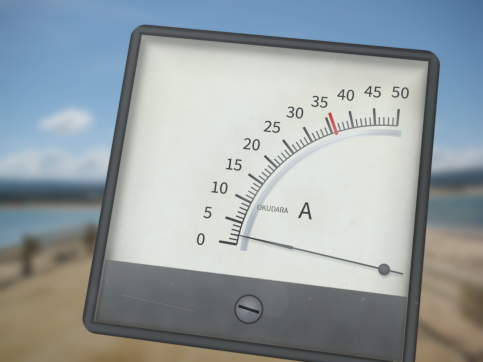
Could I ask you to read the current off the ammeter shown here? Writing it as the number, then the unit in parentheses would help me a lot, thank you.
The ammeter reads 2 (A)
